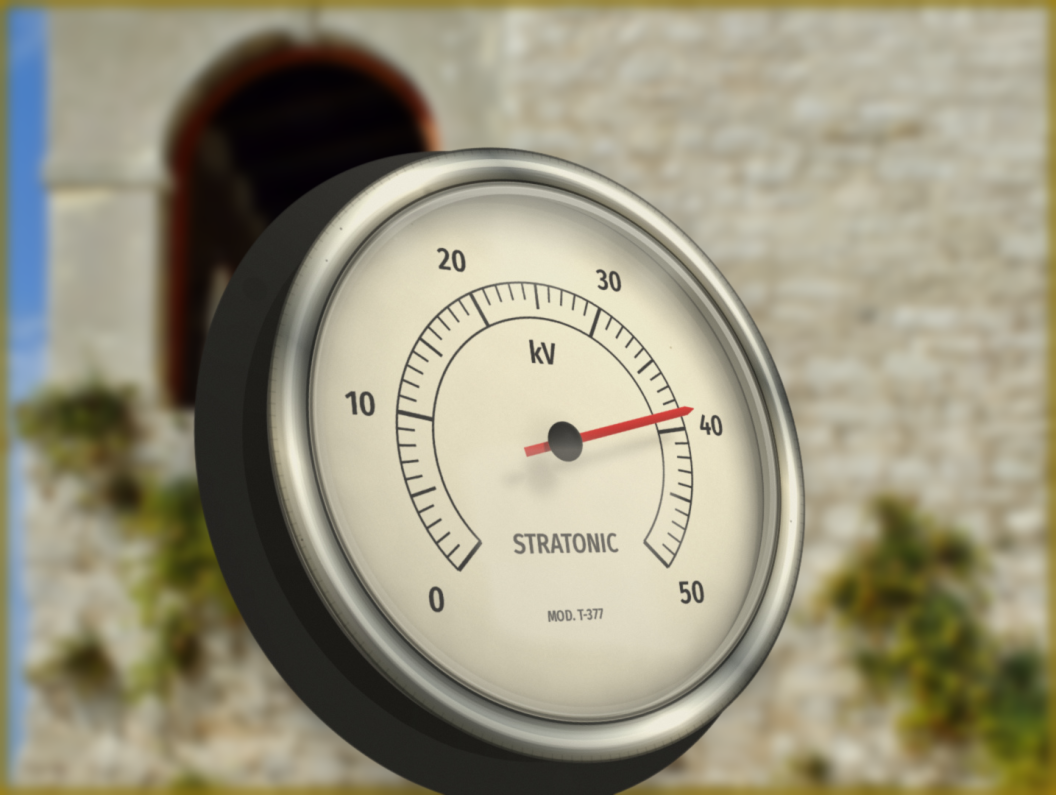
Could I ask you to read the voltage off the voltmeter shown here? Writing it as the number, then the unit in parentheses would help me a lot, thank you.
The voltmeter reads 39 (kV)
